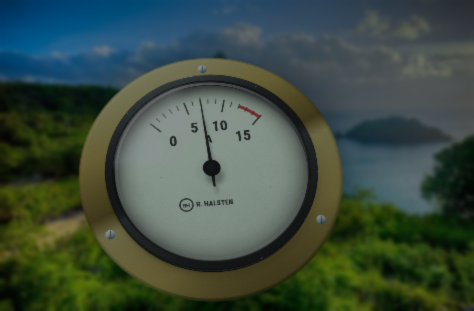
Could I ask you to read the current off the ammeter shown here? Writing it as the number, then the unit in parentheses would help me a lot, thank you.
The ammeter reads 7 (A)
